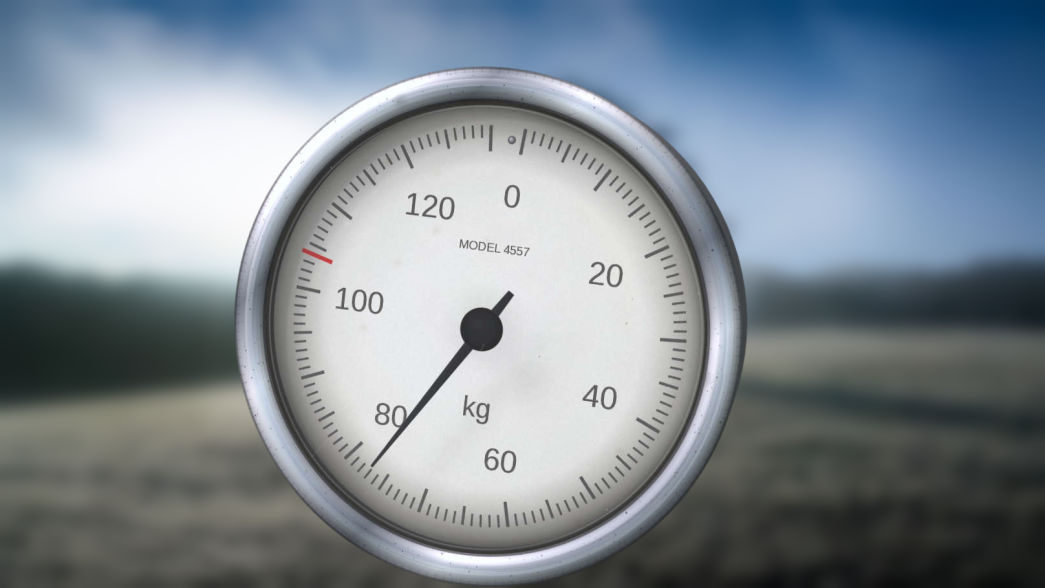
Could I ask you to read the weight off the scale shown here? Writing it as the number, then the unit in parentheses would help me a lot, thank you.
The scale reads 77 (kg)
